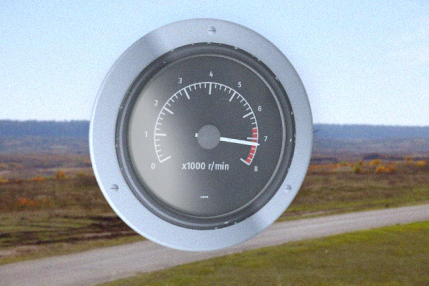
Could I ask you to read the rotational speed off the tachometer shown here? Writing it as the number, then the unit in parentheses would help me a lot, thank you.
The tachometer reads 7200 (rpm)
